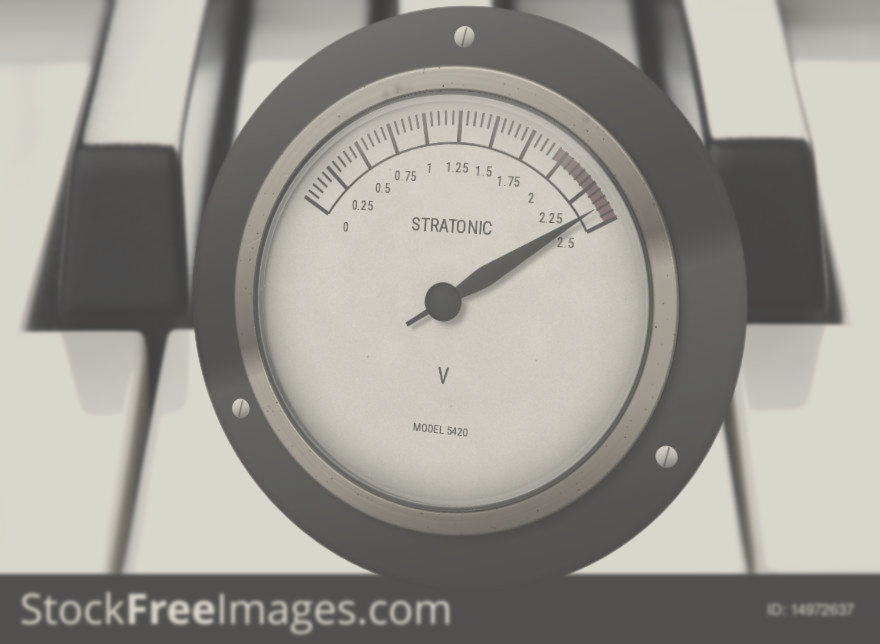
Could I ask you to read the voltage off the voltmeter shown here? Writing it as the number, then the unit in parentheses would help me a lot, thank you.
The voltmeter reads 2.4 (V)
